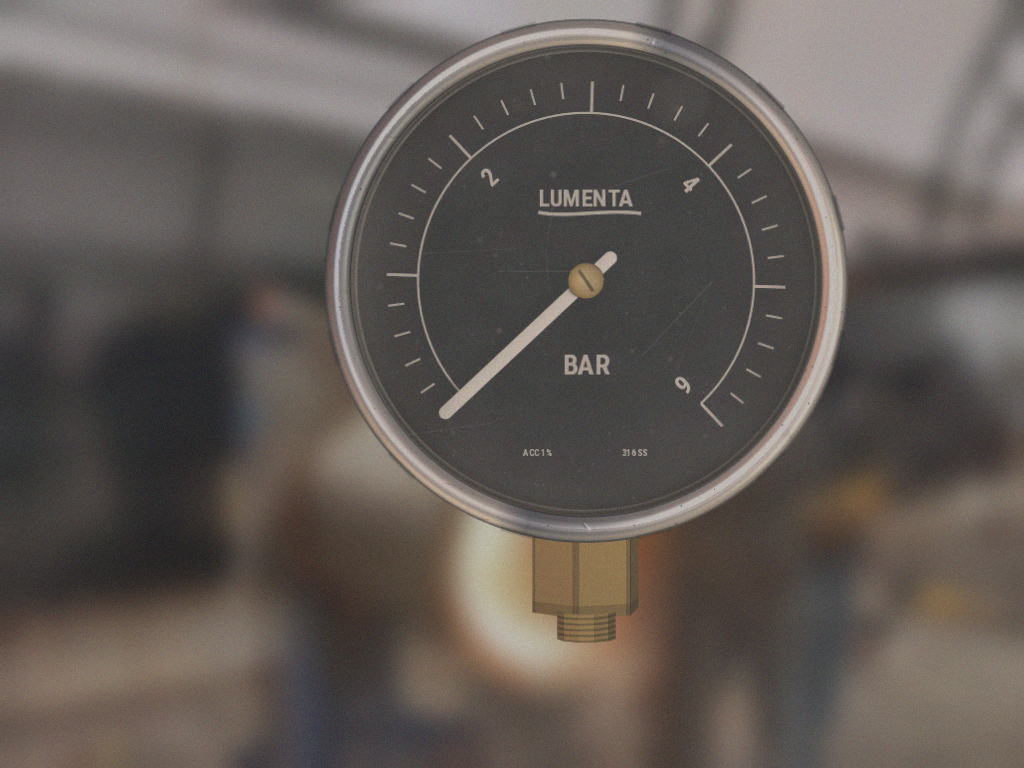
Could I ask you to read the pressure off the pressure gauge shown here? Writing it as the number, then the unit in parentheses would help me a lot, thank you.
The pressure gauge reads 0 (bar)
